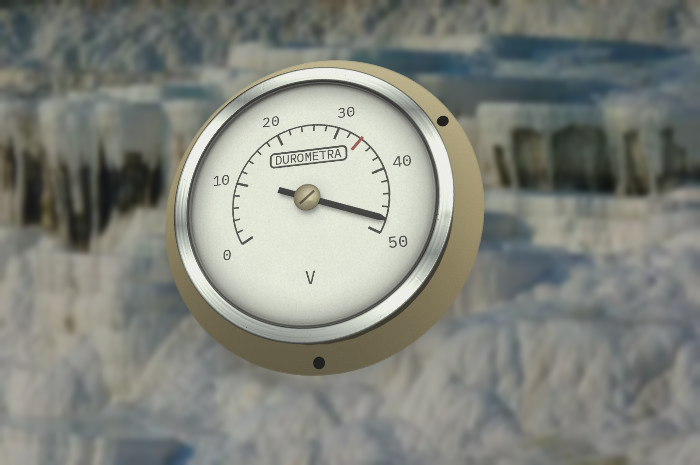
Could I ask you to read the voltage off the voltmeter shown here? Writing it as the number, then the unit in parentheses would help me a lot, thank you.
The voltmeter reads 48 (V)
